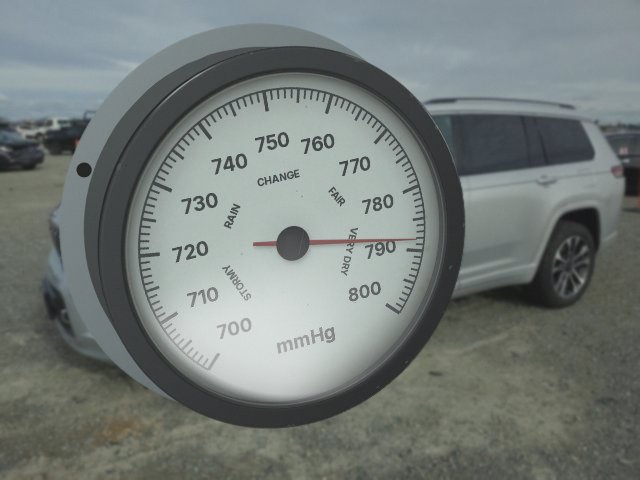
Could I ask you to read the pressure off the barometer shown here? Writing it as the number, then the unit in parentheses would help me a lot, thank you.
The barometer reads 788 (mmHg)
